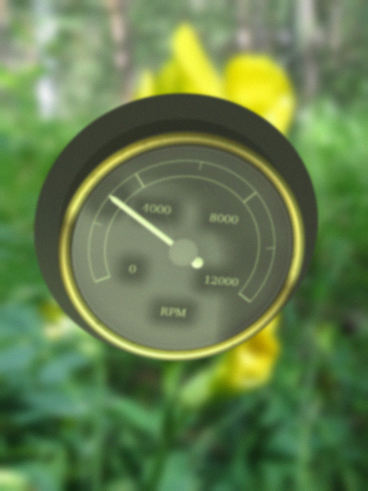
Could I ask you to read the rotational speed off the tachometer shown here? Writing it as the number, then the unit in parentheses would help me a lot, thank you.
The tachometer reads 3000 (rpm)
